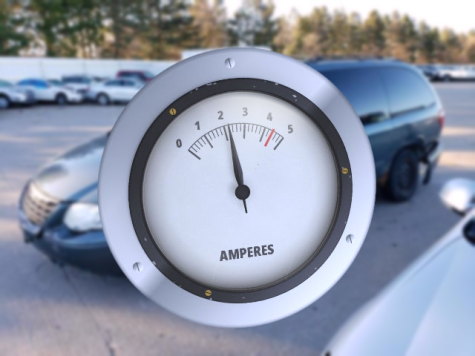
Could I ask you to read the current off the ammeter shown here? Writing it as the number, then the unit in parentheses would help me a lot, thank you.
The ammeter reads 2.2 (A)
